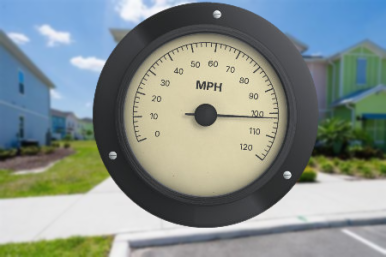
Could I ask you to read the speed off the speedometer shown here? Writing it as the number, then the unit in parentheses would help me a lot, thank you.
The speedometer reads 102 (mph)
